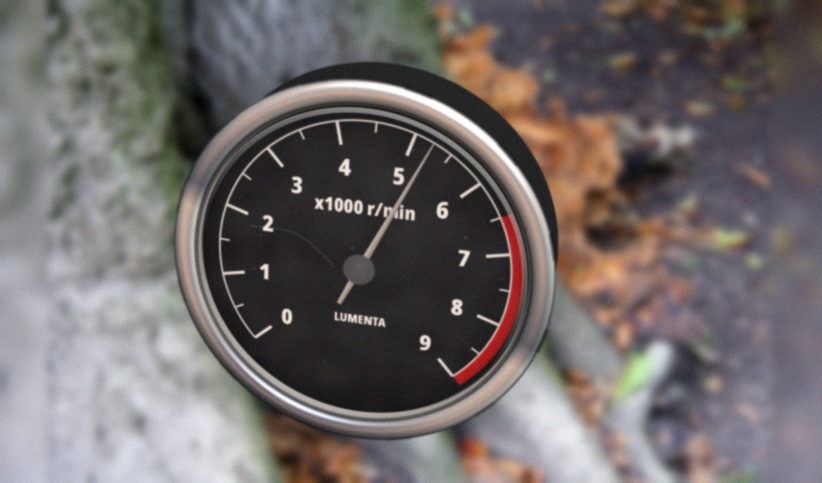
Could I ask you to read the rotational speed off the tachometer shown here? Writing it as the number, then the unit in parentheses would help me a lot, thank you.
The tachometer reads 5250 (rpm)
